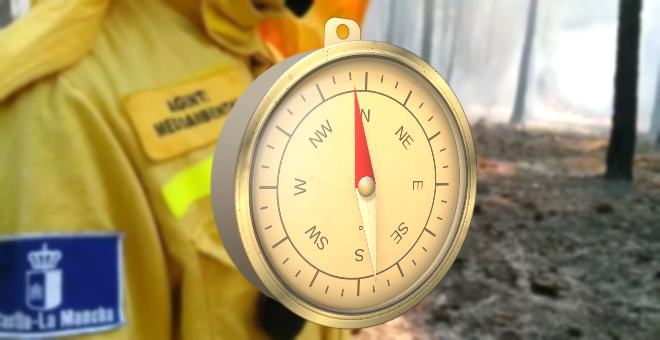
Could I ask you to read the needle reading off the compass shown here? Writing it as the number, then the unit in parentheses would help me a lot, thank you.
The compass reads 350 (°)
